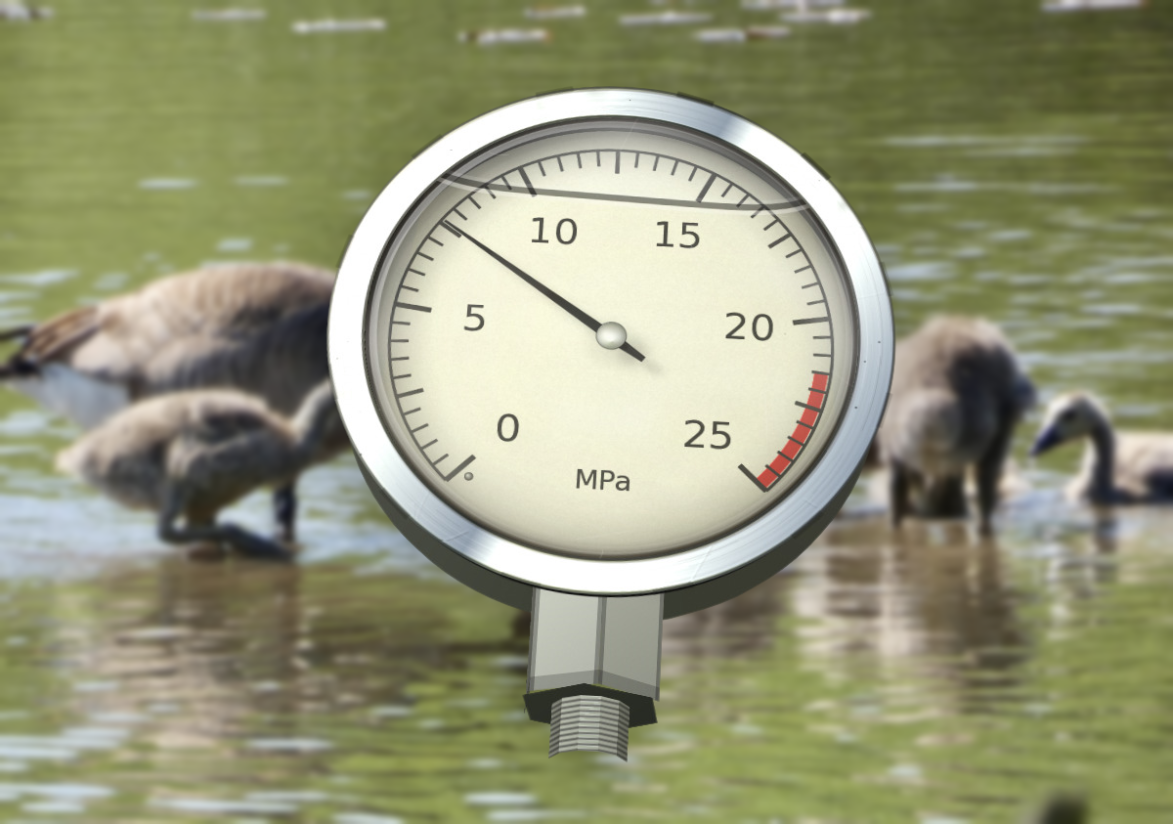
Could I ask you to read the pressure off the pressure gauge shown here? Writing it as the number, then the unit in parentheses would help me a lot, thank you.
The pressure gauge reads 7.5 (MPa)
